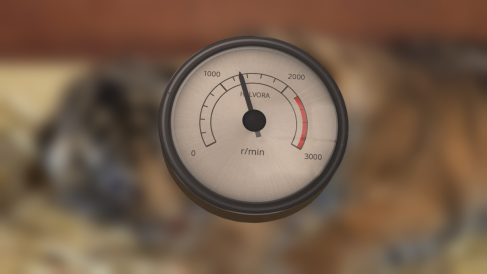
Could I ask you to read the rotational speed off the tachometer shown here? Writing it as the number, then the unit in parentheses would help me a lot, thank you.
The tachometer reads 1300 (rpm)
